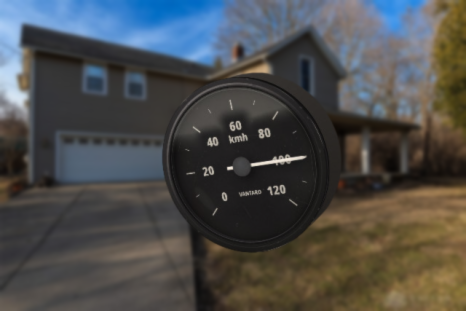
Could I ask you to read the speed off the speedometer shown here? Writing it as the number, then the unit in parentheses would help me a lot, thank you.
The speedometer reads 100 (km/h)
